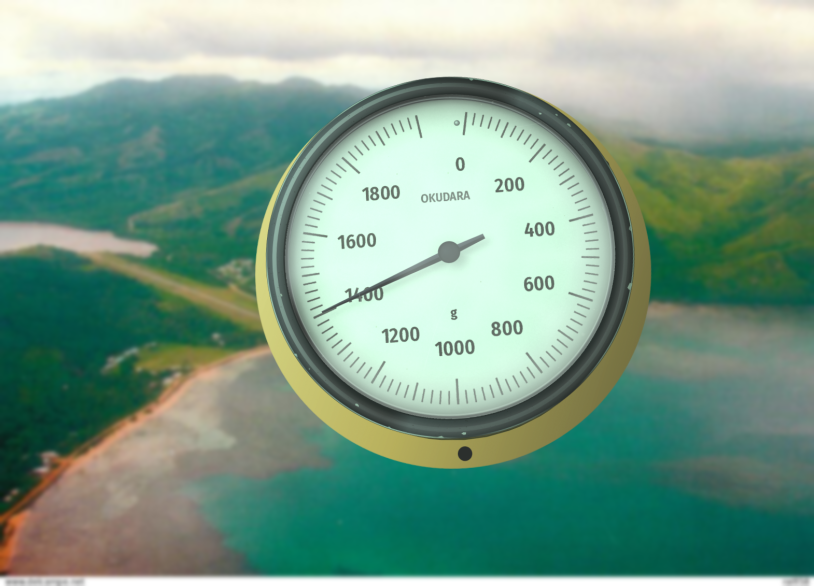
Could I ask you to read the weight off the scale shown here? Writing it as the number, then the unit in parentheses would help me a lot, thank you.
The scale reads 1400 (g)
